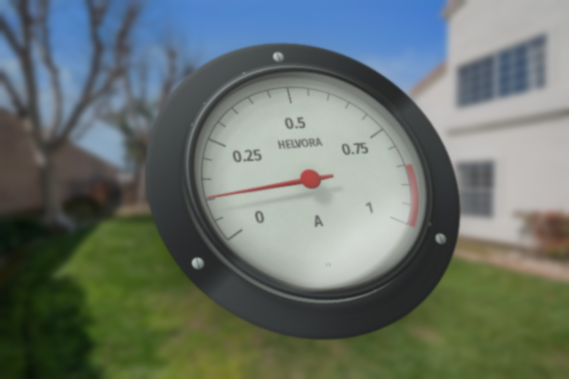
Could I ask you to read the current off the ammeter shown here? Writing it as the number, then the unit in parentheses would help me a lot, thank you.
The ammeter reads 0.1 (A)
